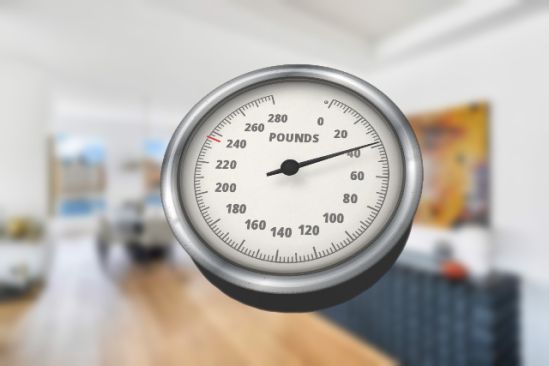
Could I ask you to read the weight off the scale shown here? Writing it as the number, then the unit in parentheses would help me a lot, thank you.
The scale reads 40 (lb)
